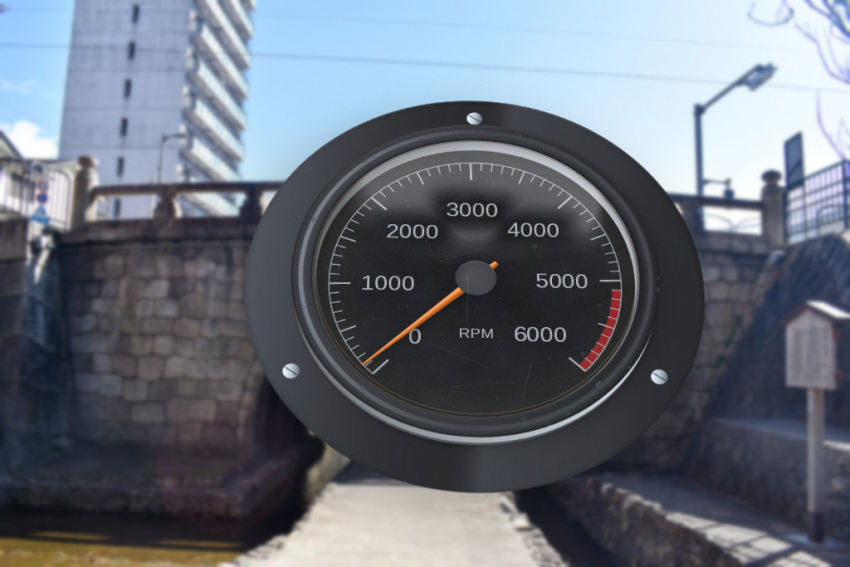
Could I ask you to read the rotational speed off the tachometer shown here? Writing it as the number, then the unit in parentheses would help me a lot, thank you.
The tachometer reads 100 (rpm)
